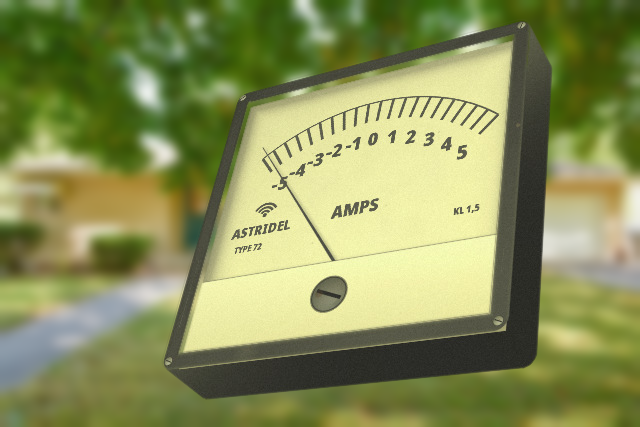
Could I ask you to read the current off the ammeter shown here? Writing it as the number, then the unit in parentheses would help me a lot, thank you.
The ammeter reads -4.75 (A)
